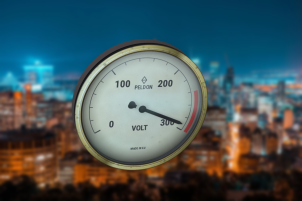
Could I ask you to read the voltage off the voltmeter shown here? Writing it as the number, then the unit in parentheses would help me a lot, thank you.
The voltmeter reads 290 (V)
